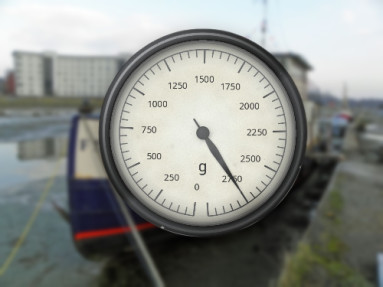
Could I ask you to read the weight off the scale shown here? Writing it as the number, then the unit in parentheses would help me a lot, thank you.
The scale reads 2750 (g)
